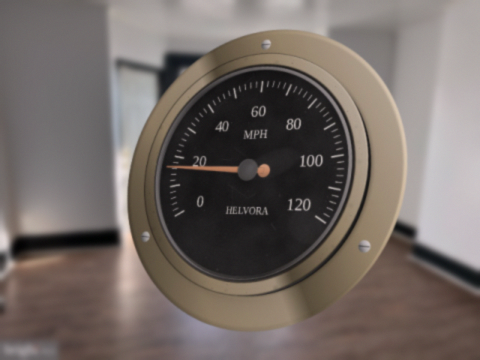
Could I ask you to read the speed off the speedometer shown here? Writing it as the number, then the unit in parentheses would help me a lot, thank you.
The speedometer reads 16 (mph)
